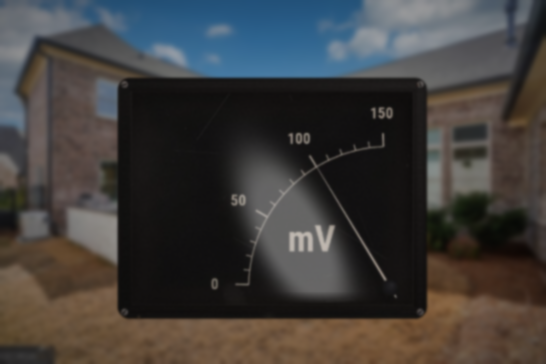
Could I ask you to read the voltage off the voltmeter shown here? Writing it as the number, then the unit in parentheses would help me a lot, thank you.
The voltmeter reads 100 (mV)
